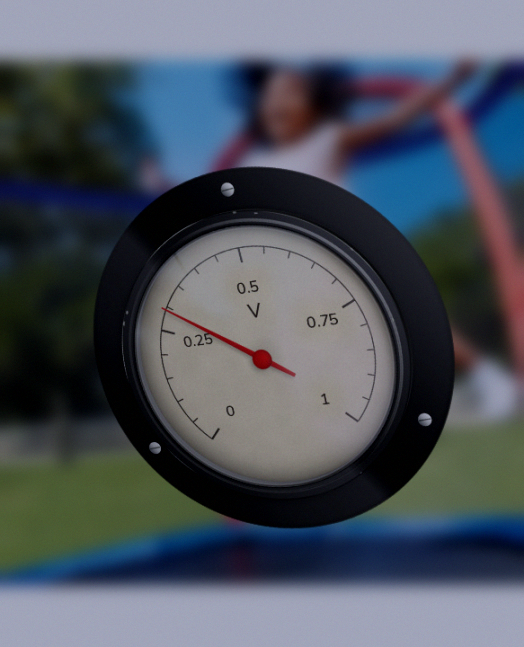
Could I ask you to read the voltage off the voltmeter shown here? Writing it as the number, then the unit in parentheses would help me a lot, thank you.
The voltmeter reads 0.3 (V)
